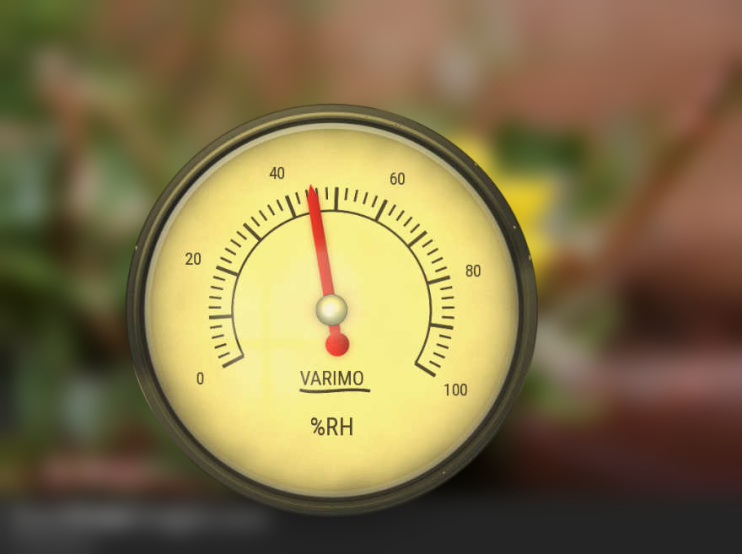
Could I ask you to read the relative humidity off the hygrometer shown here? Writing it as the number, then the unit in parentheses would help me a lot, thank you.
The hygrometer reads 45 (%)
